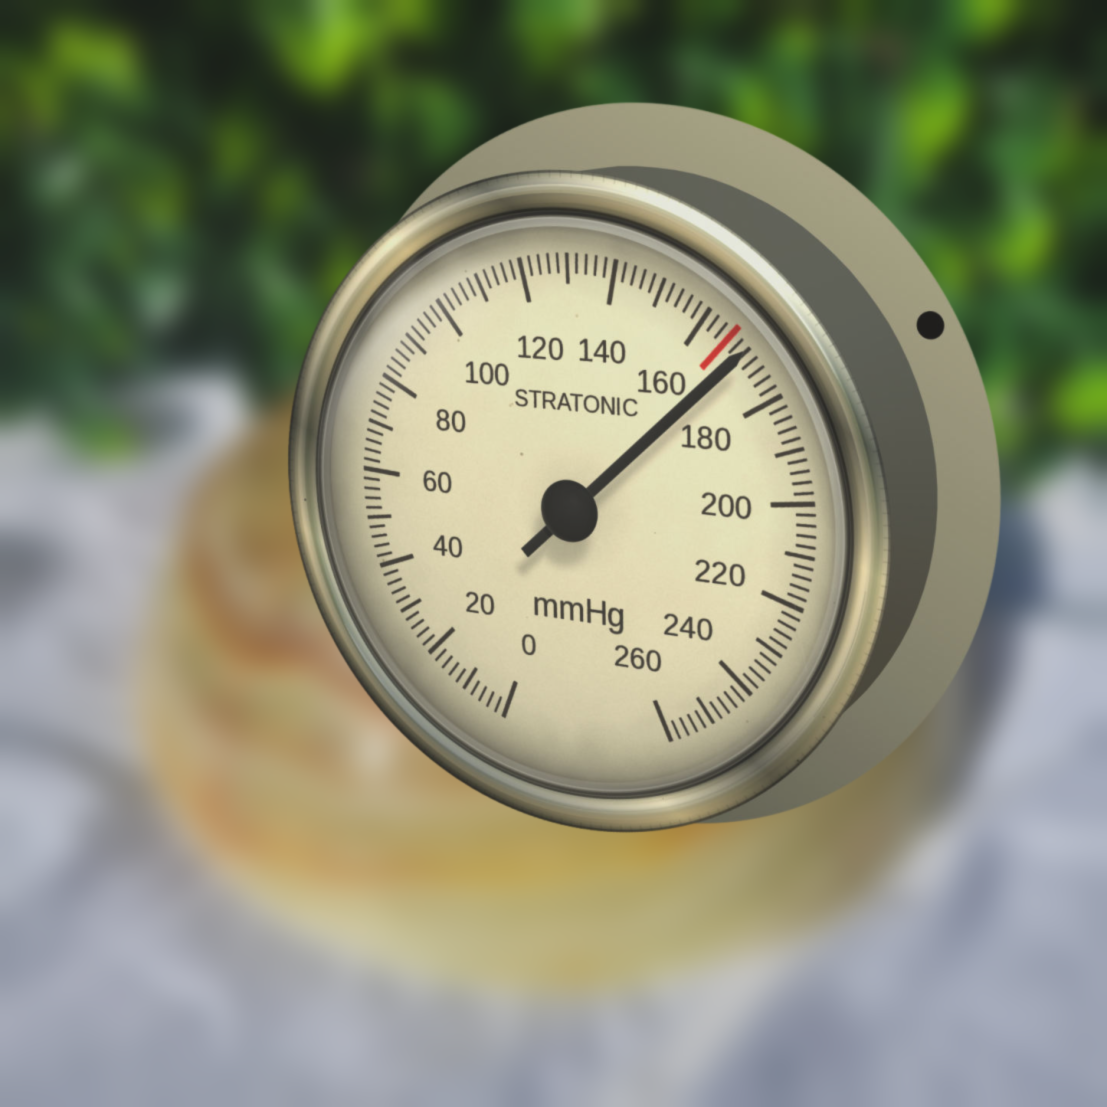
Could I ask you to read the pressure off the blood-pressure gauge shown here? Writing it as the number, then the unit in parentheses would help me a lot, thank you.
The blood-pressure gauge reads 170 (mmHg)
